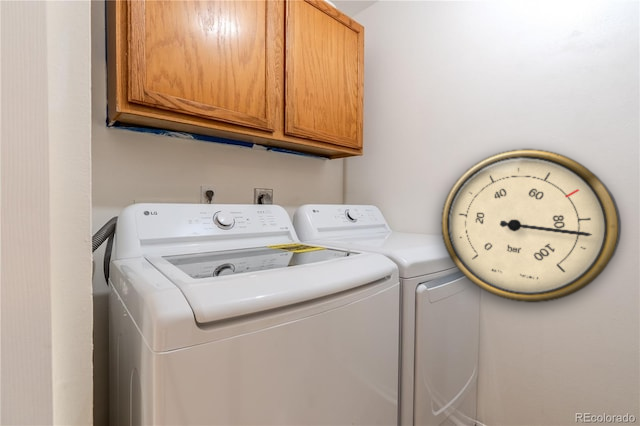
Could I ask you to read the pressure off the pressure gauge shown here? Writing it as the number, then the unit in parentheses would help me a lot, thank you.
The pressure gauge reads 85 (bar)
